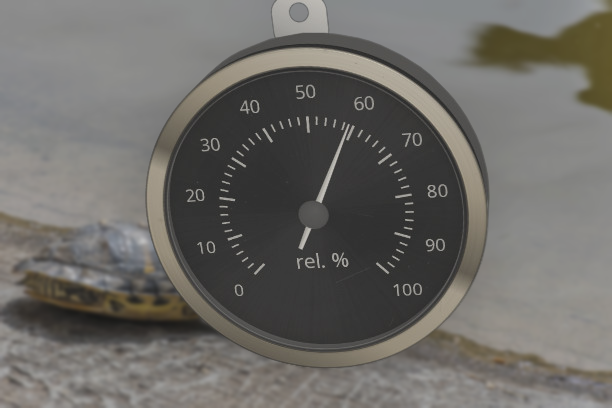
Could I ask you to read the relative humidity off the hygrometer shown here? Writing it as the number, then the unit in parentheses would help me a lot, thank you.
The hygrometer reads 59 (%)
